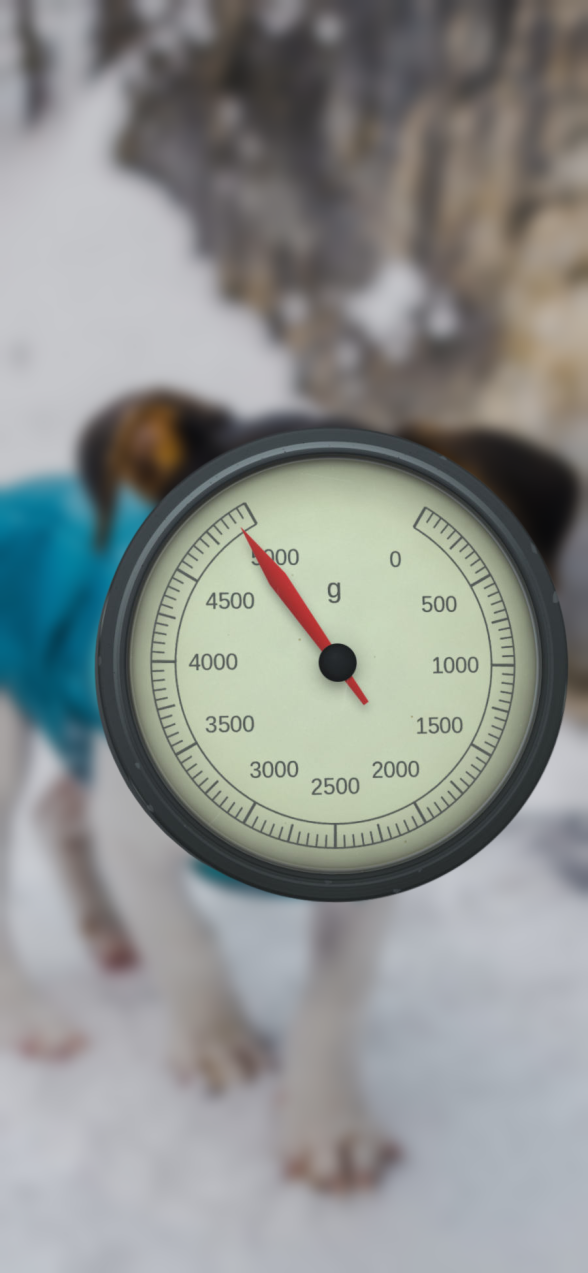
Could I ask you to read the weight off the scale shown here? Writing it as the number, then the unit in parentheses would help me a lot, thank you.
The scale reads 4900 (g)
